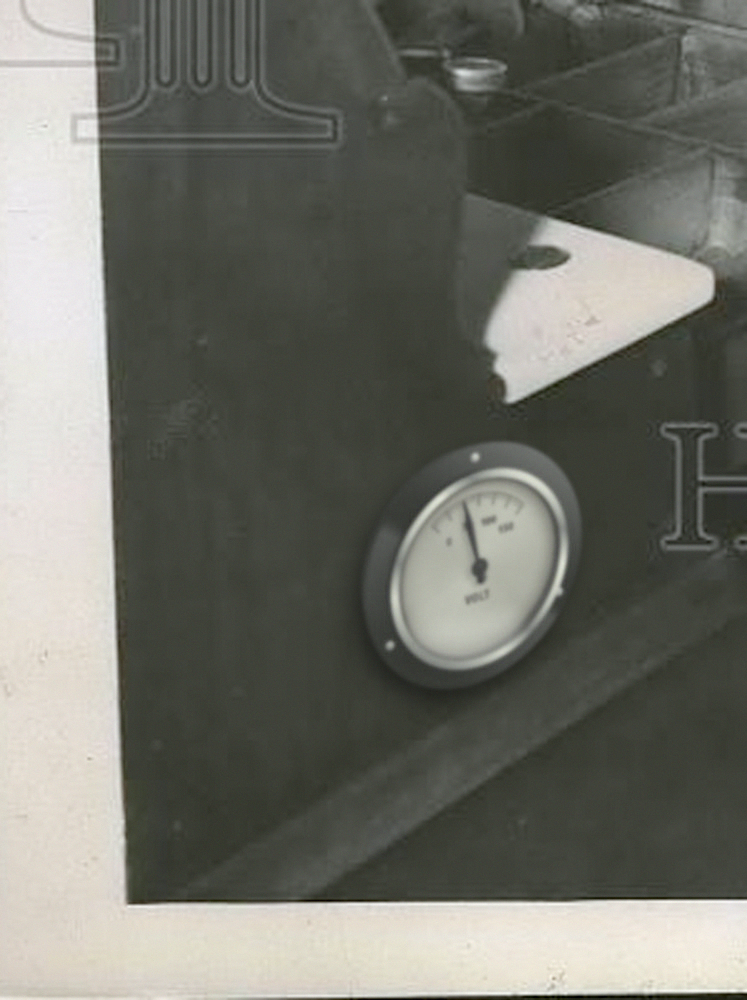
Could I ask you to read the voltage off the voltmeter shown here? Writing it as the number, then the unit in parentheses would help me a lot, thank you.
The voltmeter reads 50 (V)
